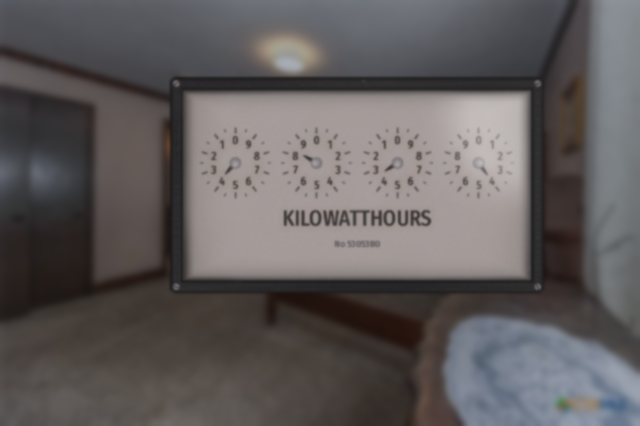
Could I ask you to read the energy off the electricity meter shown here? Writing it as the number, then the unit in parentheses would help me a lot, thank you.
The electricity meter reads 3834 (kWh)
